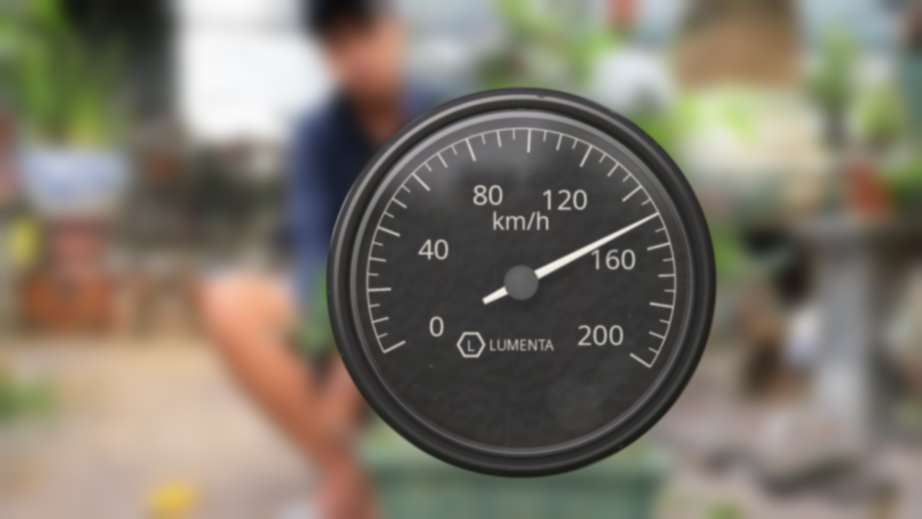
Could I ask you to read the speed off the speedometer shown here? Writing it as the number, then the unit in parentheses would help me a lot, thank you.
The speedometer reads 150 (km/h)
